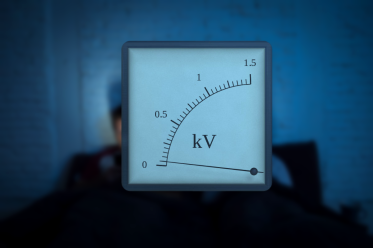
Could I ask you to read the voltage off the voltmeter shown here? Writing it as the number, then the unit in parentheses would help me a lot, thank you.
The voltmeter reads 0.05 (kV)
